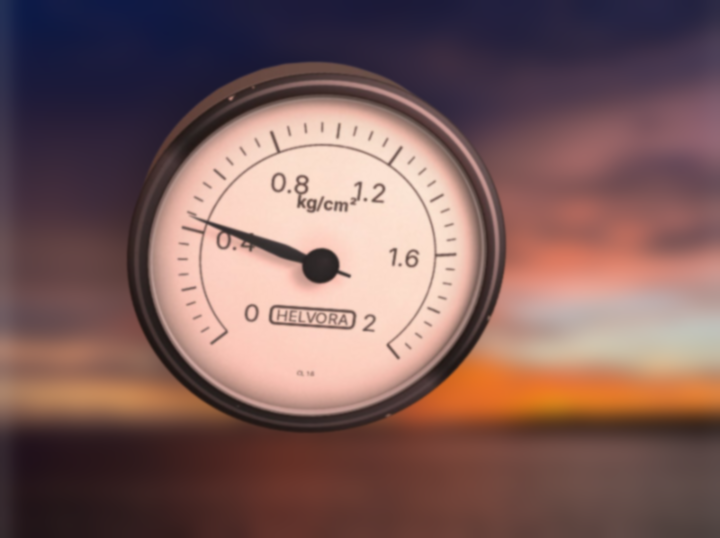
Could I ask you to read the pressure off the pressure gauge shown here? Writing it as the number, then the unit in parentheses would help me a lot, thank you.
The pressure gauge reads 0.45 (kg/cm²)
